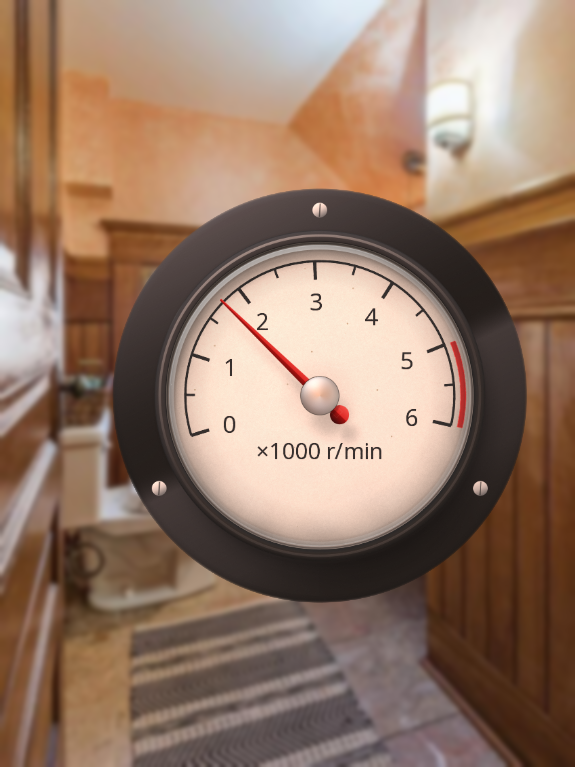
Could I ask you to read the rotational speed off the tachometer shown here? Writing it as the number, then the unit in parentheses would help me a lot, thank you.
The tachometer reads 1750 (rpm)
